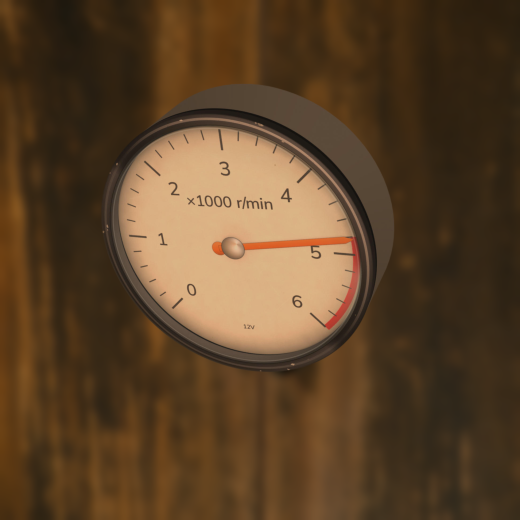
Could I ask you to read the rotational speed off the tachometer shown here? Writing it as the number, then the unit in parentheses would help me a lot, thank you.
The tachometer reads 4800 (rpm)
